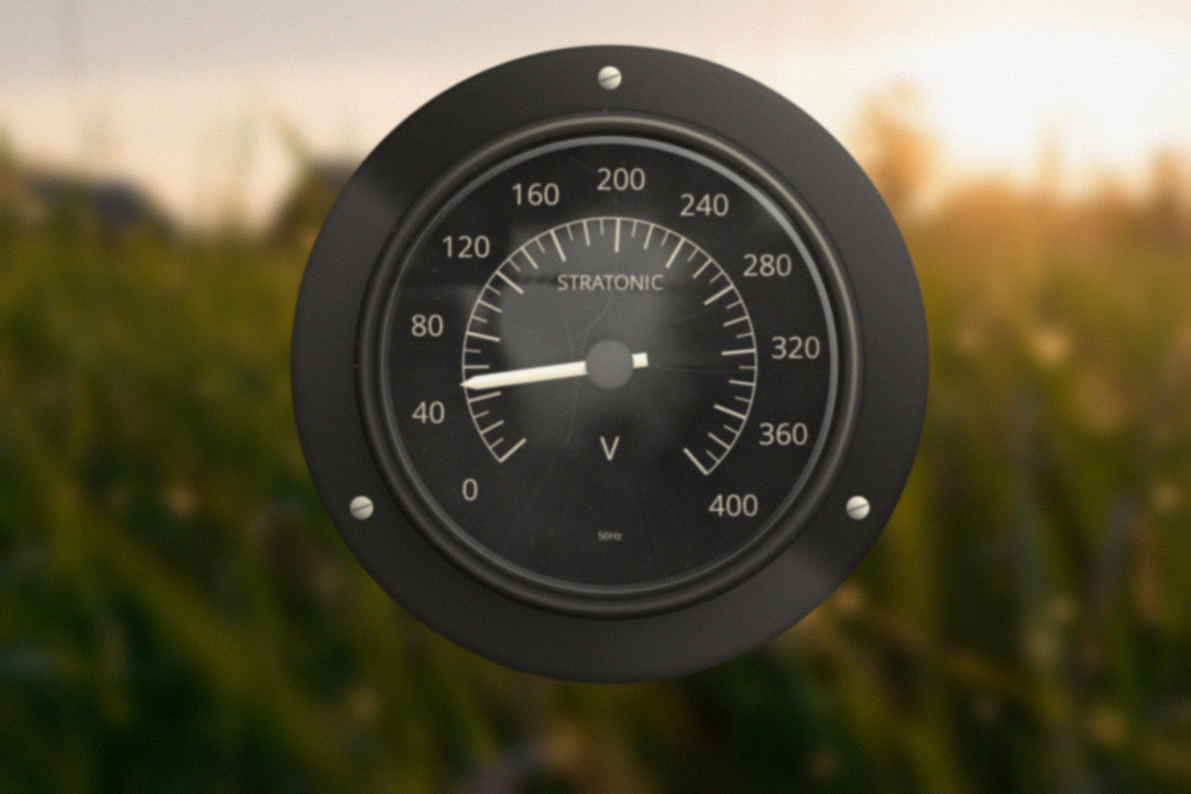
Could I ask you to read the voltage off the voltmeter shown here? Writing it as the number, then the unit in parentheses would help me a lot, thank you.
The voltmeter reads 50 (V)
